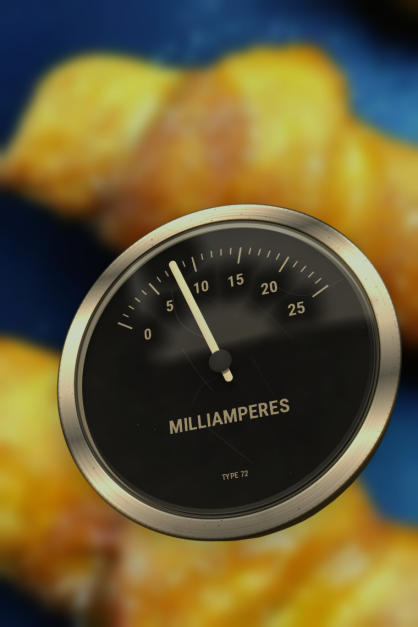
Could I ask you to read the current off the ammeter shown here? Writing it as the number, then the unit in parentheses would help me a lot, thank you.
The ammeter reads 8 (mA)
